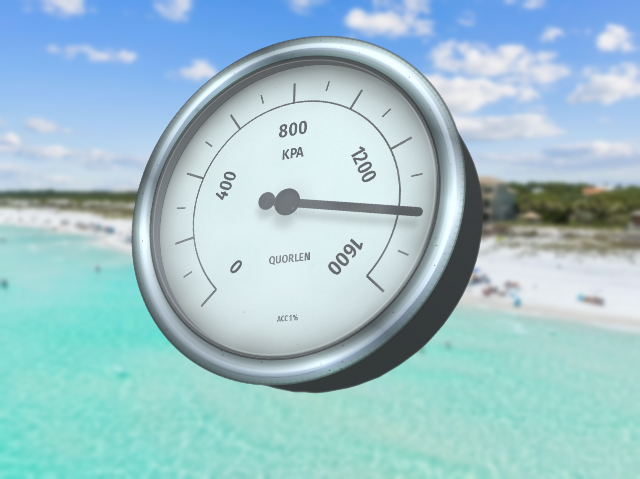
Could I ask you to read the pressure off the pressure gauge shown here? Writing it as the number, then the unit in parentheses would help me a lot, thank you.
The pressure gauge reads 1400 (kPa)
